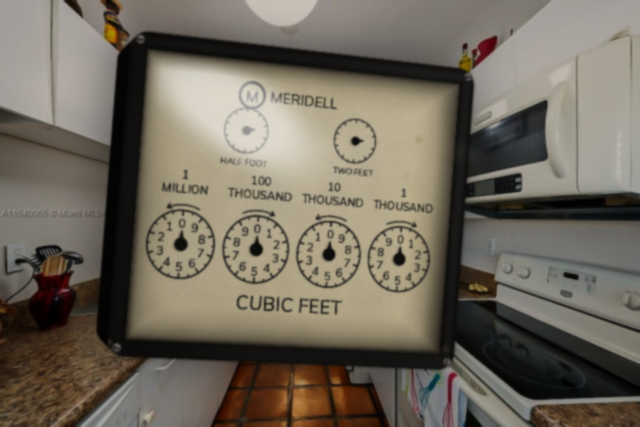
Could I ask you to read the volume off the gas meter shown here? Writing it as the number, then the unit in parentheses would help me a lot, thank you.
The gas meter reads 0 (ft³)
